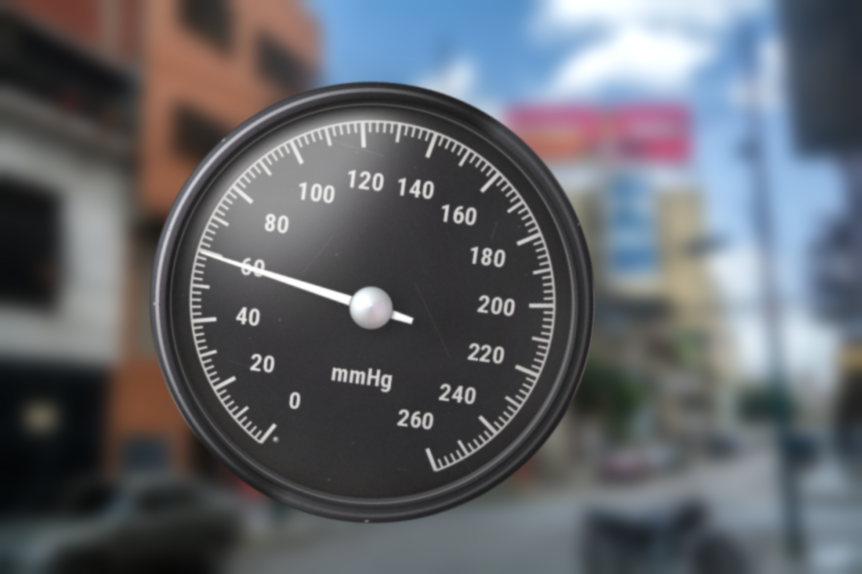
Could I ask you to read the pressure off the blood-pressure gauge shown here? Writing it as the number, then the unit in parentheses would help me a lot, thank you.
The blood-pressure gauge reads 60 (mmHg)
